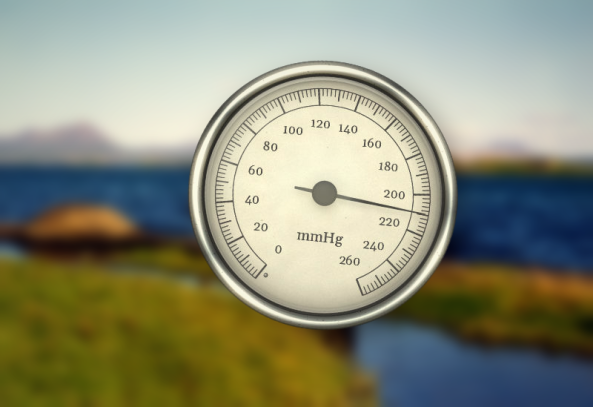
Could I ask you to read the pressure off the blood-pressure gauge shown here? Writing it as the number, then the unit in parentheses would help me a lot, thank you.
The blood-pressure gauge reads 210 (mmHg)
